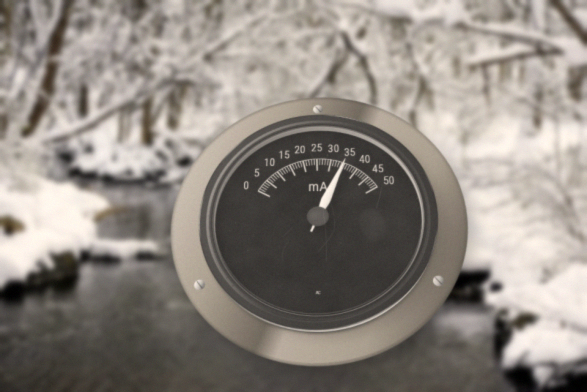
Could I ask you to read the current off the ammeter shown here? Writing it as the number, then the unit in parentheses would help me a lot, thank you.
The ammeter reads 35 (mA)
